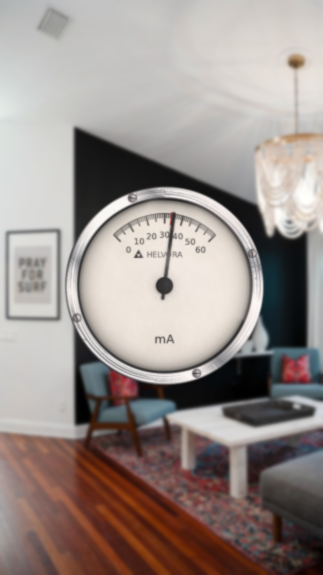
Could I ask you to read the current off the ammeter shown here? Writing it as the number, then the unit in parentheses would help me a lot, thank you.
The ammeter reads 35 (mA)
